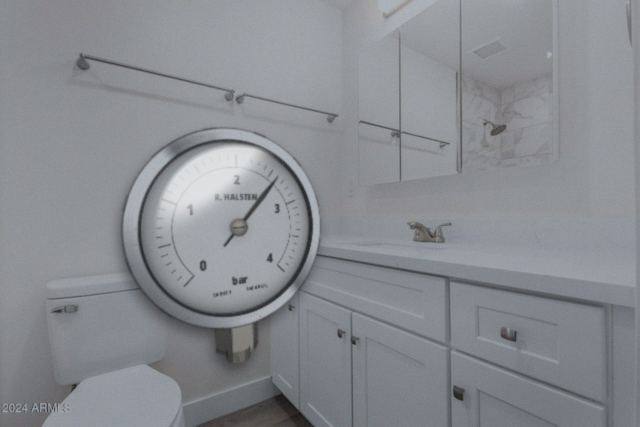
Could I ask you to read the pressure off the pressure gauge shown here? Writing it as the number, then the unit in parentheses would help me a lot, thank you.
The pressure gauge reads 2.6 (bar)
